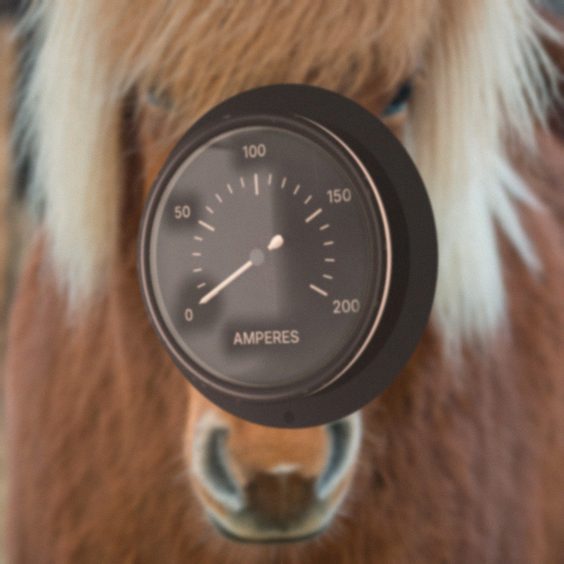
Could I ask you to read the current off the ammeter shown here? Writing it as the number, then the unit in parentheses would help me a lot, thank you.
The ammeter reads 0 (A)
